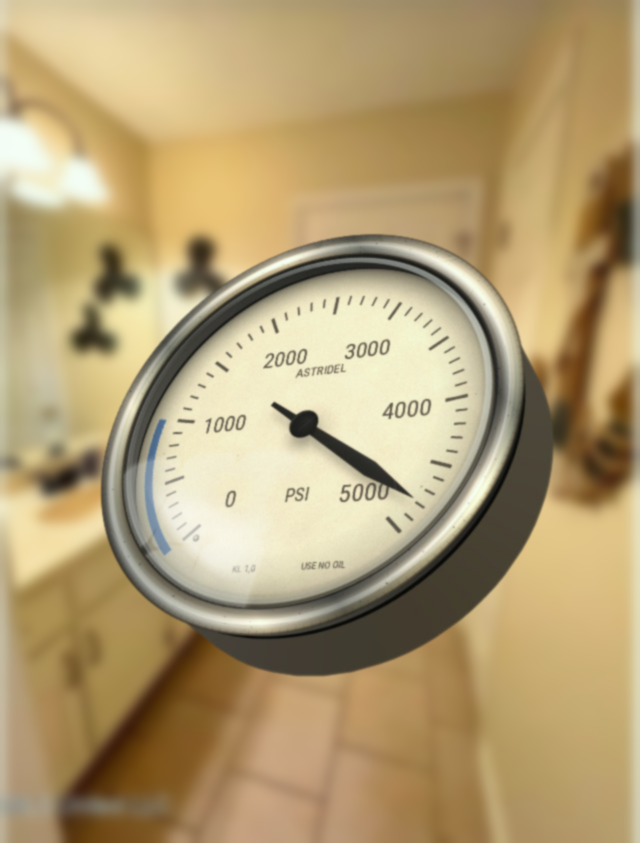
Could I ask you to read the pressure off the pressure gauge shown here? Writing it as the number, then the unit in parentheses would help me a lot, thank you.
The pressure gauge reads 4800 (psi)
